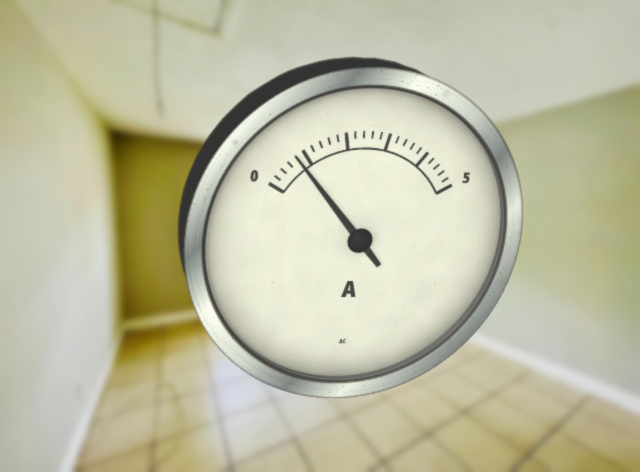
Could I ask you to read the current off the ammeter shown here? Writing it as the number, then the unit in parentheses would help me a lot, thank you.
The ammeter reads 0.8 (A)
